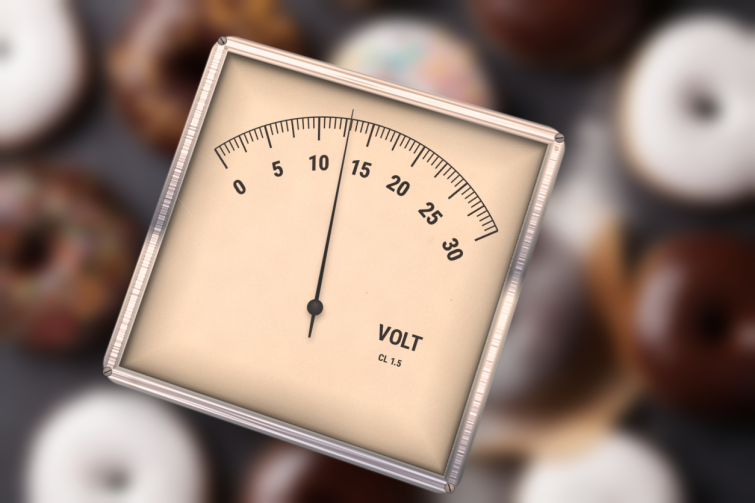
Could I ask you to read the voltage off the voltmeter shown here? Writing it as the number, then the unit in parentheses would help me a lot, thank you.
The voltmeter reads 13 (V)
